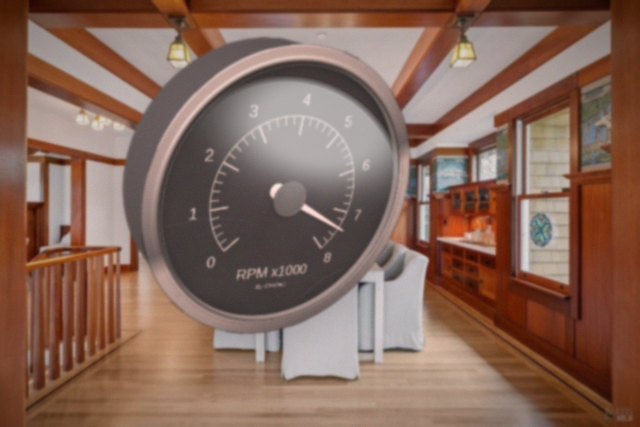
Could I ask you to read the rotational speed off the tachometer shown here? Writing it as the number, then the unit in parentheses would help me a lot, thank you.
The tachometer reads 7400 (rpm)
